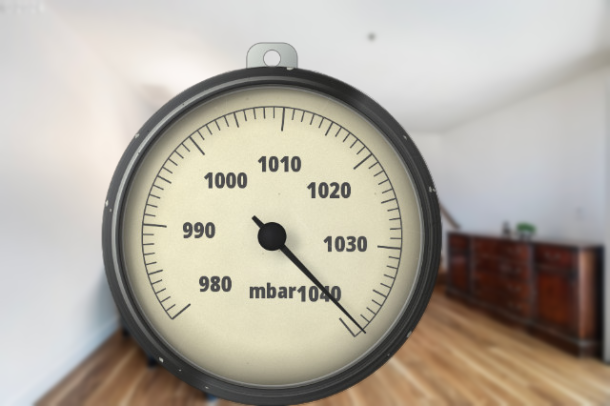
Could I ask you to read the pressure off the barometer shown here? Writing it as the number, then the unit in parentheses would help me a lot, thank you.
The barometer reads 1039 (mbar)
